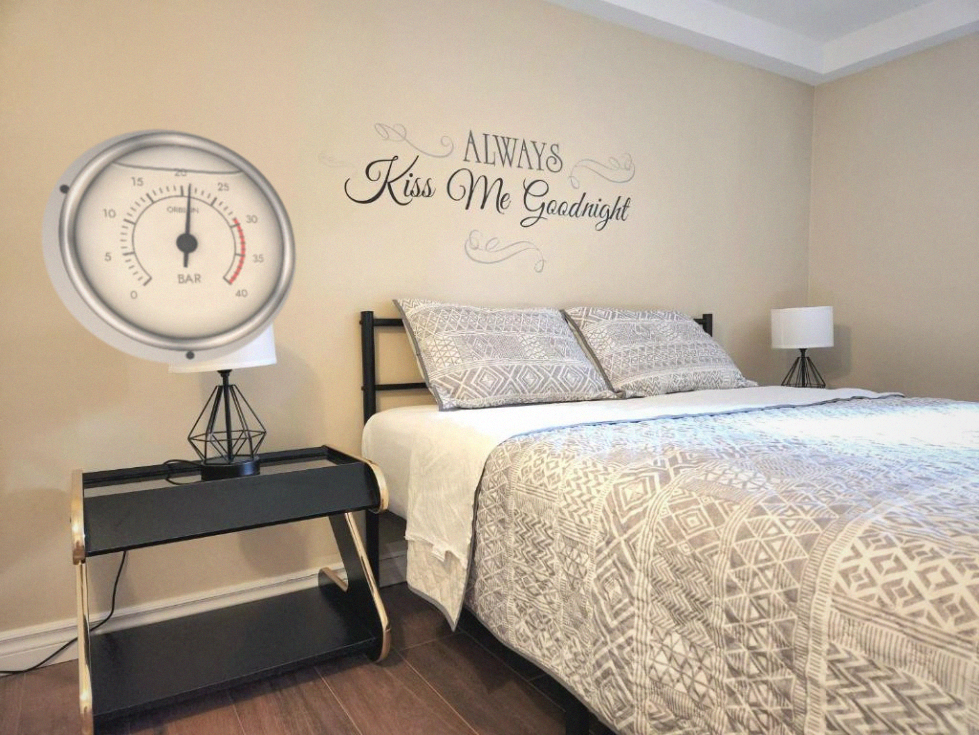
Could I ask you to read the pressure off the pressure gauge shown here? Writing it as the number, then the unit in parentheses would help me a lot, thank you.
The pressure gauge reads 21 (bar)
